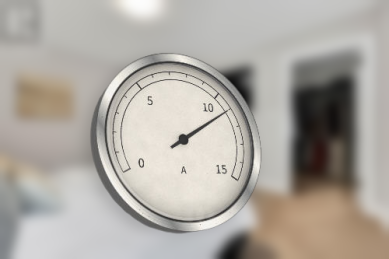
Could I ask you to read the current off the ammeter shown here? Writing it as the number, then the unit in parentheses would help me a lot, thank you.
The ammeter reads 11 (A)
